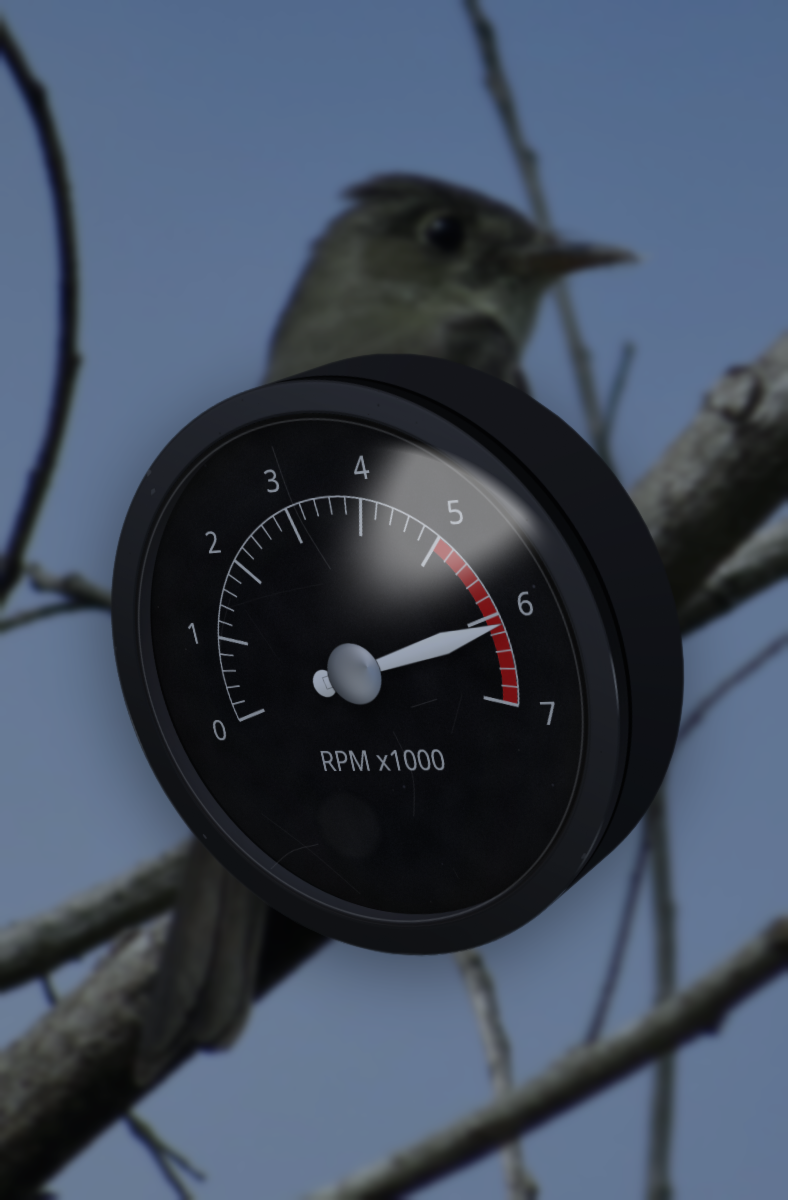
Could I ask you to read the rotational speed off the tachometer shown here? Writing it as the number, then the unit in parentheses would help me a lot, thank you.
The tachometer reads 6100 (rpm)
